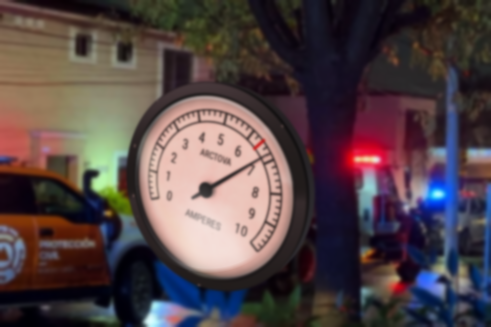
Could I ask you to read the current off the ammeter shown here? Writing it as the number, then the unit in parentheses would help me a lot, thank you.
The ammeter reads 6.8 (A)
